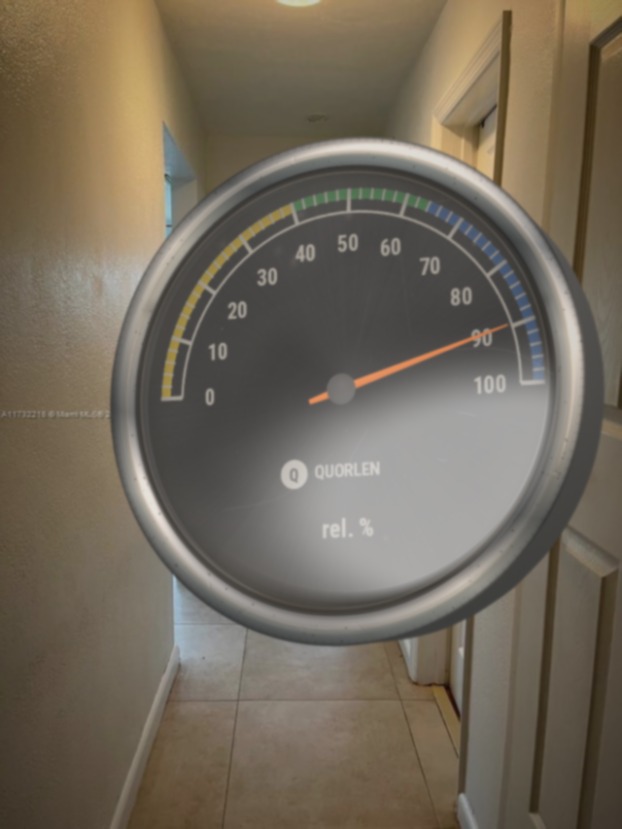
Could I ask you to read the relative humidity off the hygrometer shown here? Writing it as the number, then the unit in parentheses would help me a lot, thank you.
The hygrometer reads 90 (%)
